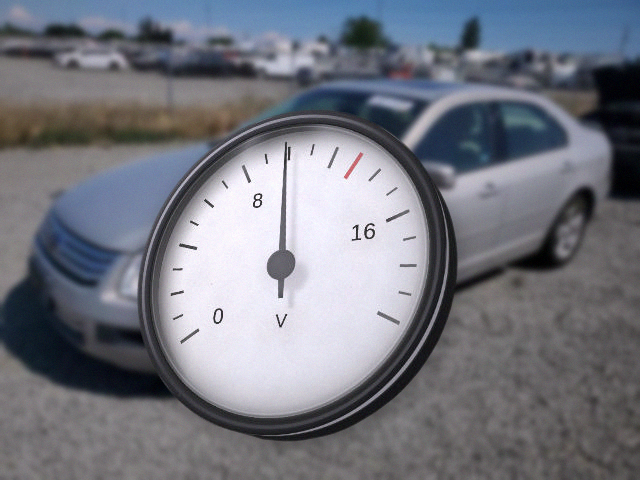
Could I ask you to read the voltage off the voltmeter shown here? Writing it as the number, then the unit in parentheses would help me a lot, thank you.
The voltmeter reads 10 (V)
